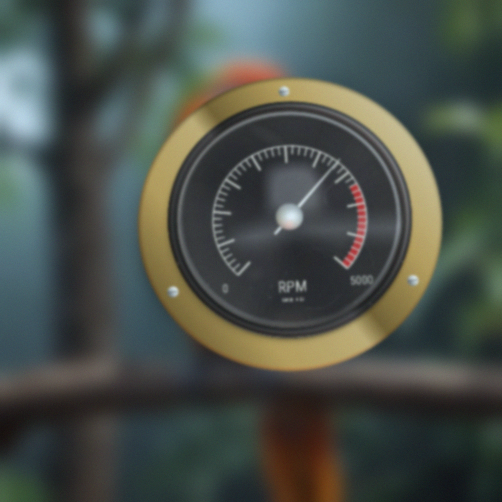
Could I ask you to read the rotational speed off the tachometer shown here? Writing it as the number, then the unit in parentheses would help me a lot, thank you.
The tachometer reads 3300 (rpm)
